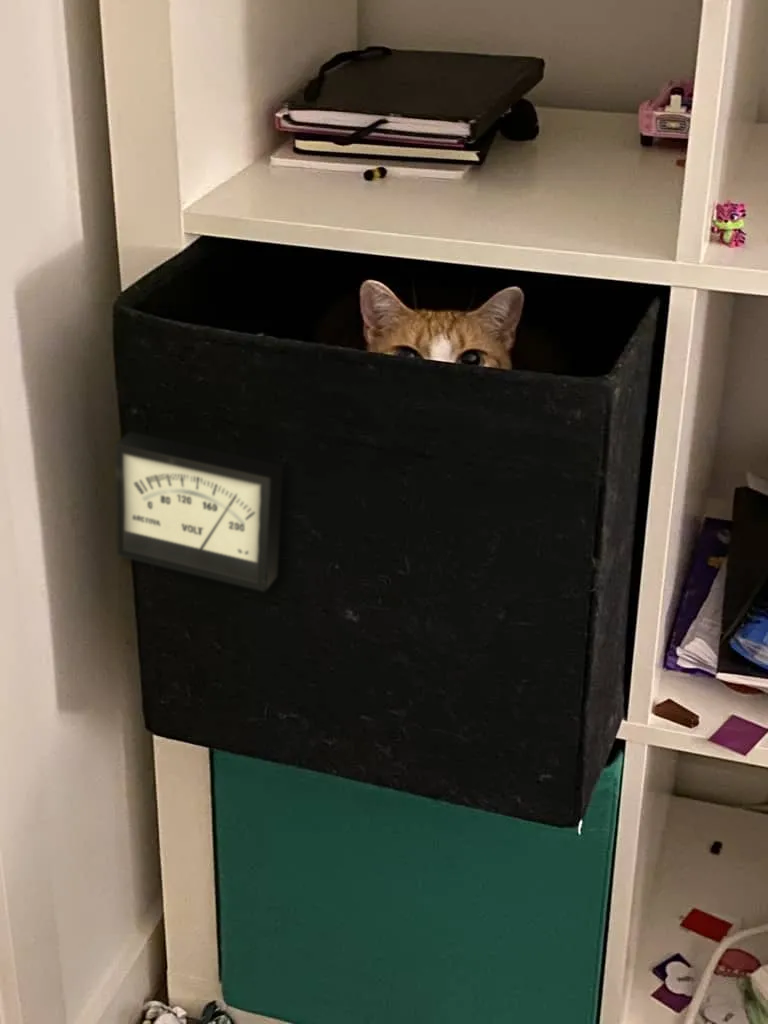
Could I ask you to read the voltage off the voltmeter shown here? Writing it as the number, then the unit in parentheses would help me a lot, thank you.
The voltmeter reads 180 (V)
